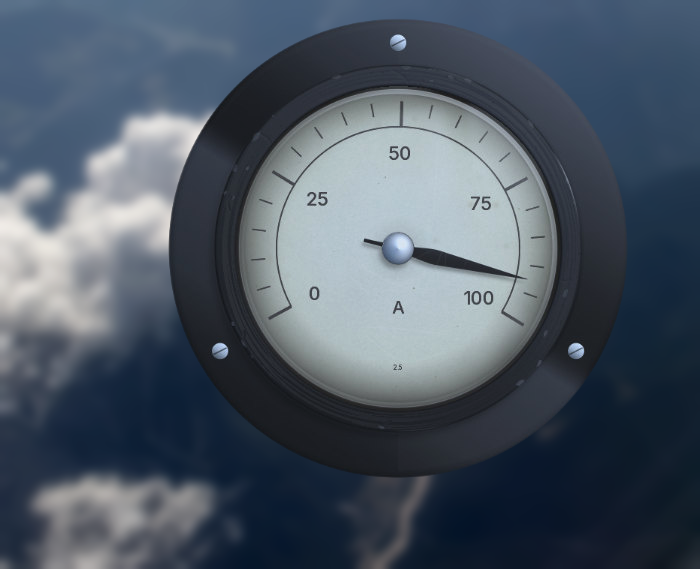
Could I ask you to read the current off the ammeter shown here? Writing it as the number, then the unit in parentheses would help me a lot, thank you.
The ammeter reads 92.5 (A)
